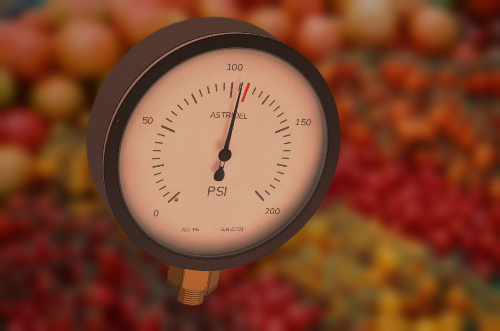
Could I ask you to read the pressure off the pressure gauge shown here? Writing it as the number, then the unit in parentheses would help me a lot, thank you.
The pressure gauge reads 105 (psi)
